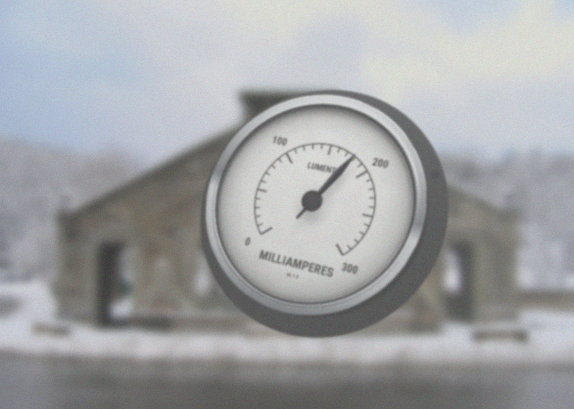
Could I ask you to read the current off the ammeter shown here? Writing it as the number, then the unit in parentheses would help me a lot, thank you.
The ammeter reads 180 (mA)
